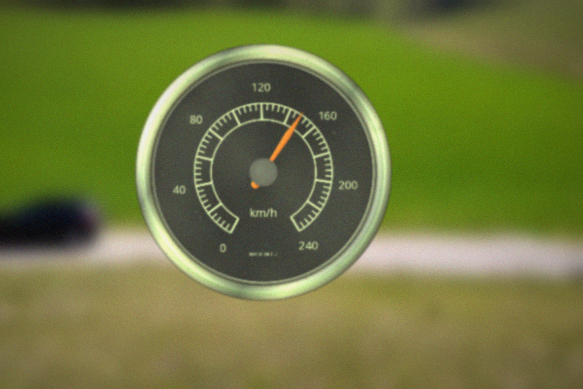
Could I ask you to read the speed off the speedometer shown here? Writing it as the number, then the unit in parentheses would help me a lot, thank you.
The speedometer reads 148 (km/h)
